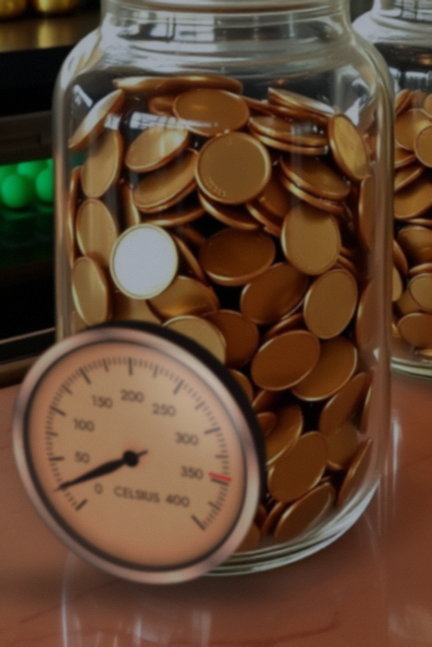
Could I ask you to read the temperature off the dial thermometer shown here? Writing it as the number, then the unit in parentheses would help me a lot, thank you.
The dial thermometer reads 25 (°C)
